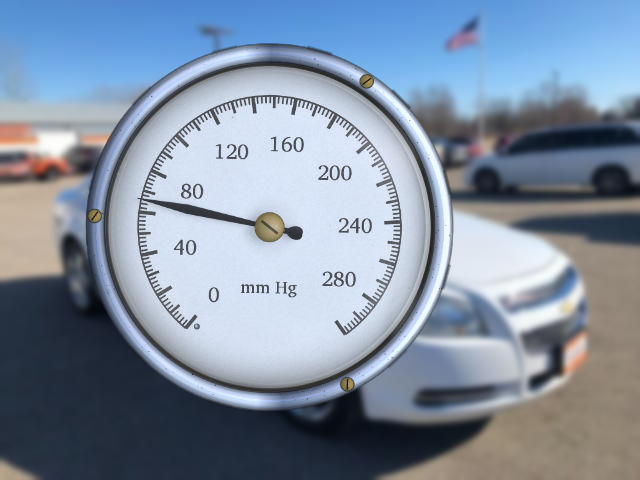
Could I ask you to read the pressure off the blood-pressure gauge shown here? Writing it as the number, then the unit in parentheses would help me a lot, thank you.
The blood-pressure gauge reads 66 (mmHg)
